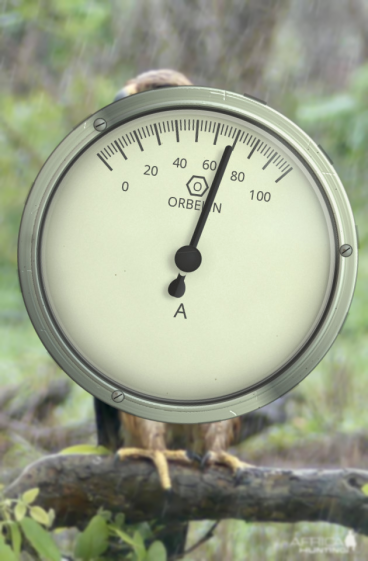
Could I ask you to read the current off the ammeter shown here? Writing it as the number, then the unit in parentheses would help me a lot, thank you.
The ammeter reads 68 (A)
